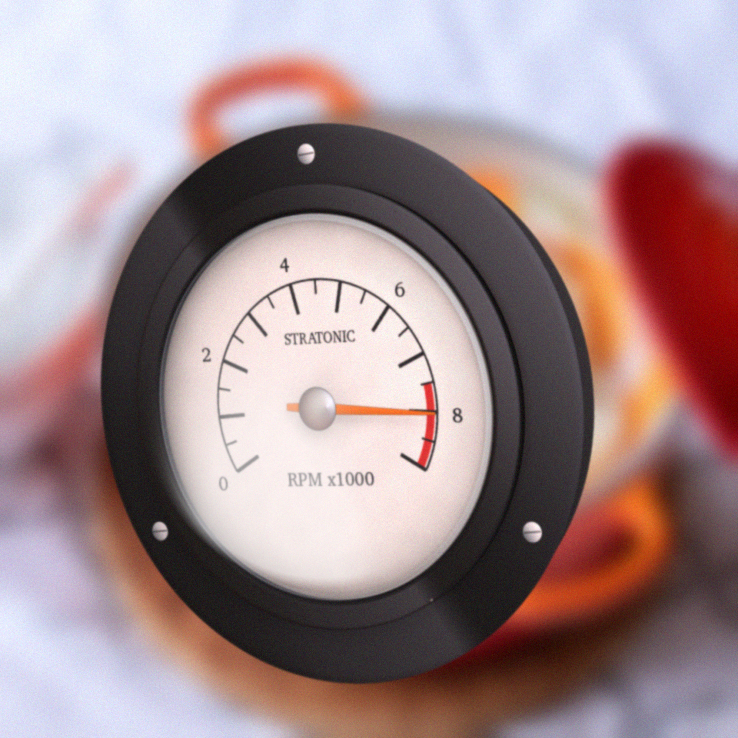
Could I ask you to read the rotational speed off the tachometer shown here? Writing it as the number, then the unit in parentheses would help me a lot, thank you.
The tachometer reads 8000 (rpm)
